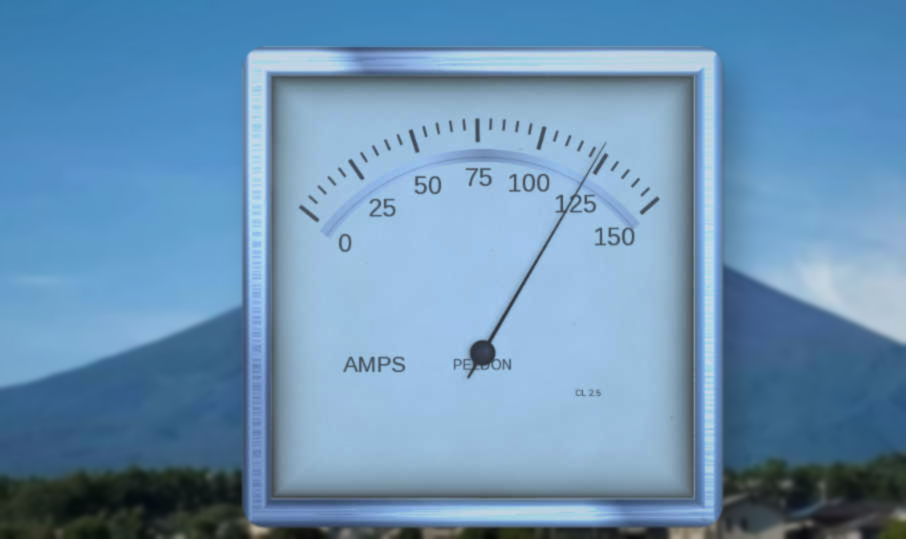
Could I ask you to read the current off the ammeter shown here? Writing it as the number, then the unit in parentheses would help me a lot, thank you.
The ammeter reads 122.5 (A)
